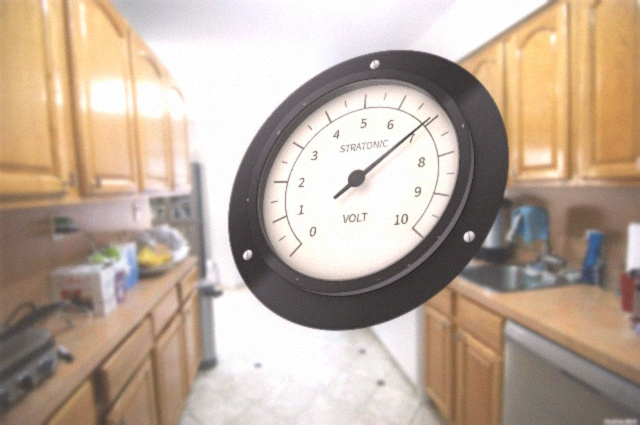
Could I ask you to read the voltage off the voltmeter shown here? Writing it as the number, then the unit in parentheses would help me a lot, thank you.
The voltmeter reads 7 (V)
